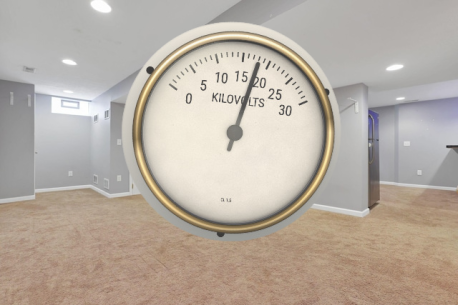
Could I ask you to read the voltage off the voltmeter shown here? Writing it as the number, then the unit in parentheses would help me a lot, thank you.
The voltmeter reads 18 (kV)
